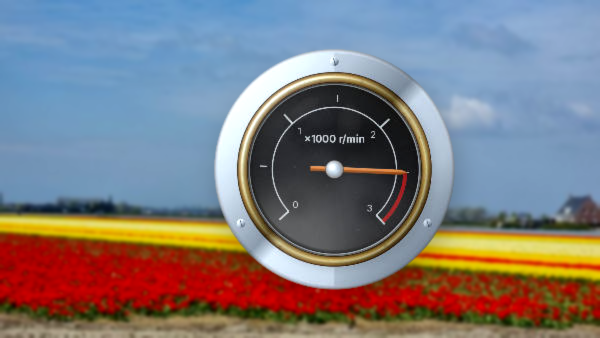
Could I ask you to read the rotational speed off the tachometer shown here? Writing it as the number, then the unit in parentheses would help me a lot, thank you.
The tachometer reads 2500 (rpm)
